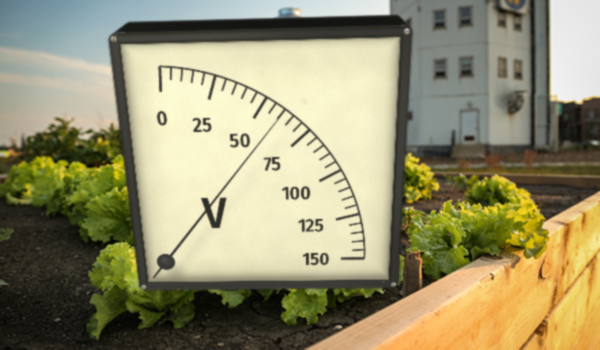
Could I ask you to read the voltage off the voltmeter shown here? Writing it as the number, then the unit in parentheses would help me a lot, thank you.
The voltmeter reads 60 (V)
